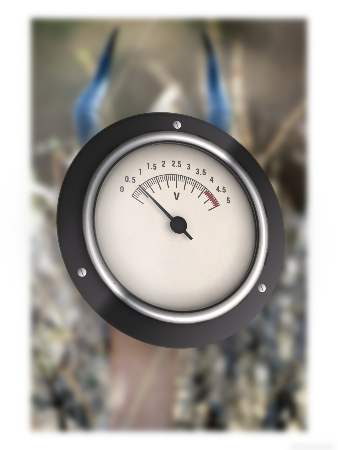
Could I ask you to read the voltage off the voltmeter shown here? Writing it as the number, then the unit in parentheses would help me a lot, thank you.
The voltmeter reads 0.5 (V)
